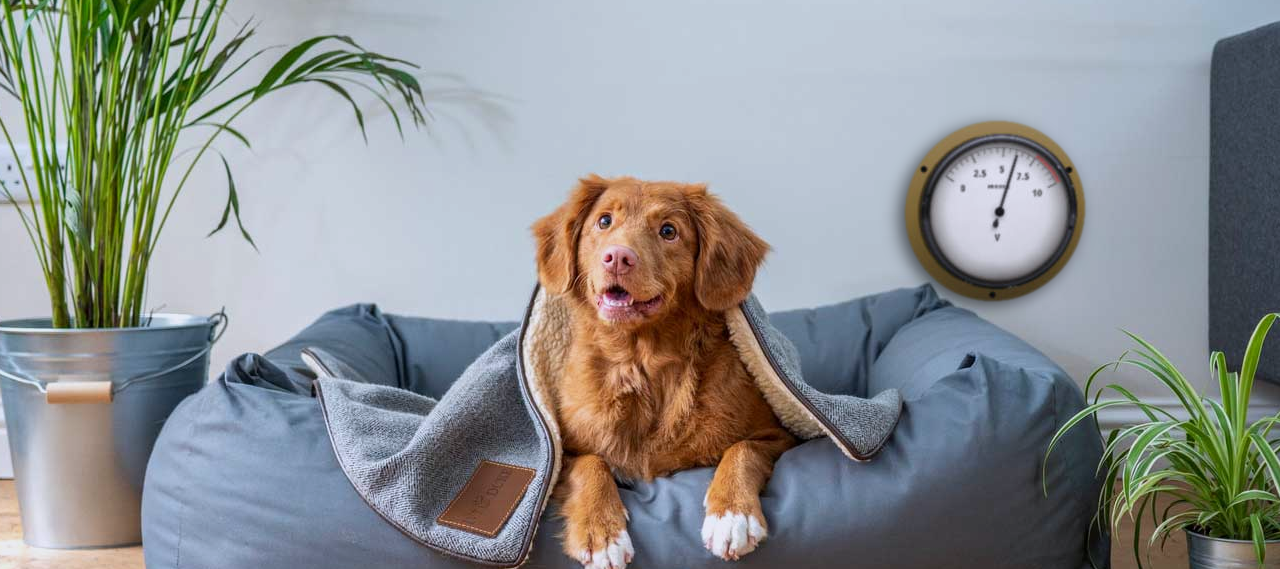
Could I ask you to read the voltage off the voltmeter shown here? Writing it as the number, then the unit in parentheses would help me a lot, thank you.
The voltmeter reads 6 (V)
